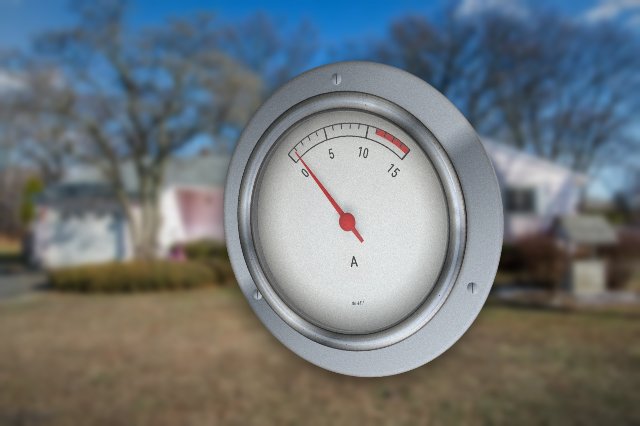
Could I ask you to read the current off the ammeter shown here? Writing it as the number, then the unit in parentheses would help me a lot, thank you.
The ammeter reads 1 (A)
